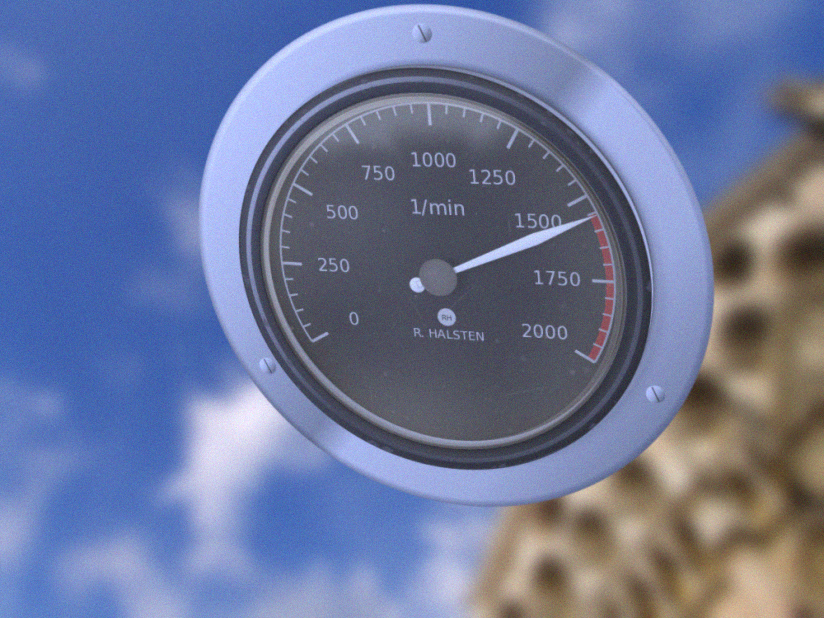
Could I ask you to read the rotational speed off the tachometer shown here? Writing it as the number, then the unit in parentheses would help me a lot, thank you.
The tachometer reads 1550 (rpm)
